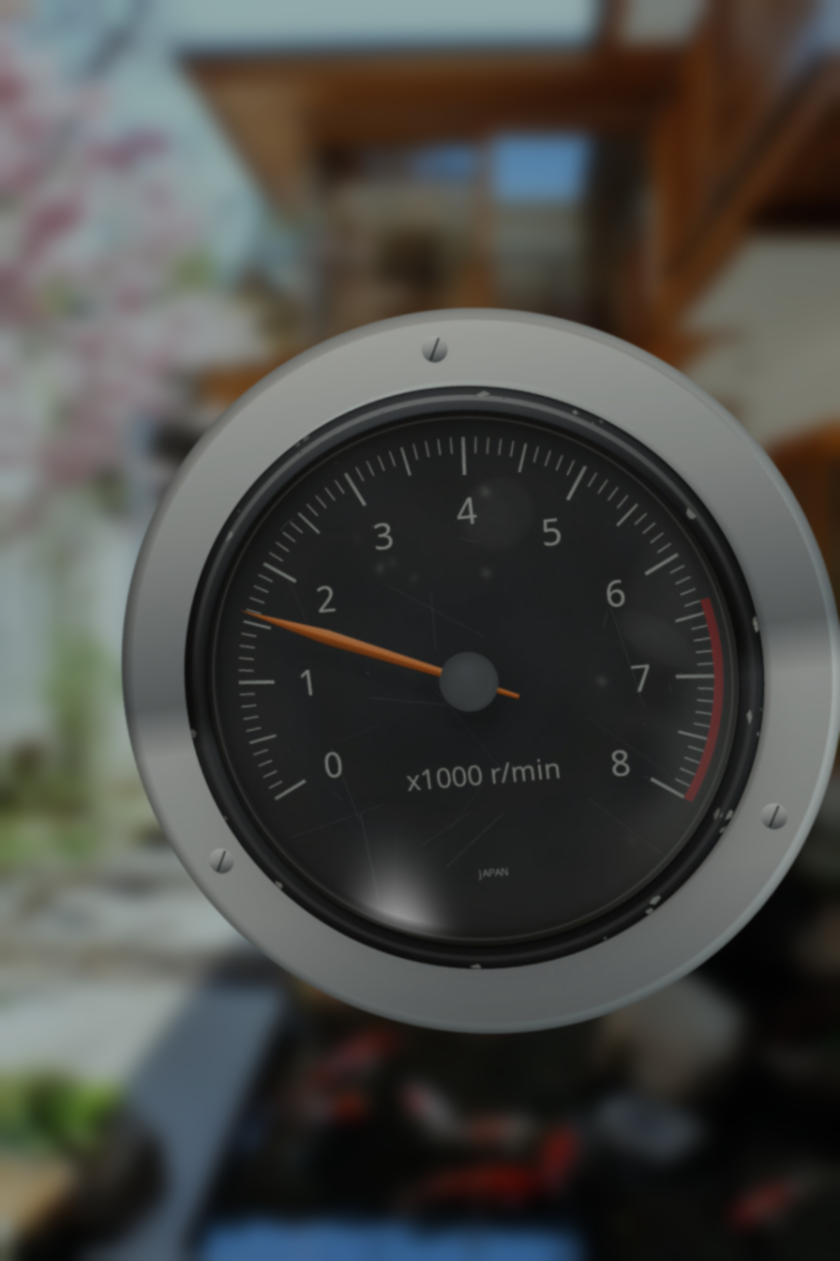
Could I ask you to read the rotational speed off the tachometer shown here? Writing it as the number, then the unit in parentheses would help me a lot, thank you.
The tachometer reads 1600 (rpm)
